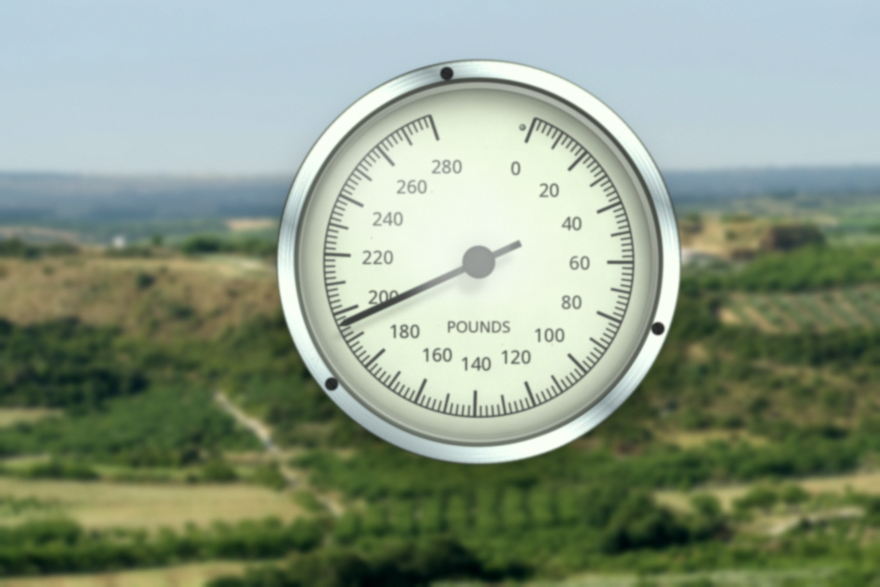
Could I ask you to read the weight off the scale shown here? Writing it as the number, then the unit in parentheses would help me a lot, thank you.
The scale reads 196 (lb)
